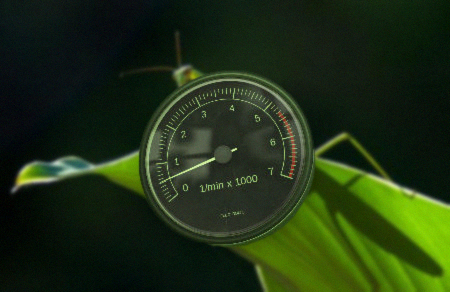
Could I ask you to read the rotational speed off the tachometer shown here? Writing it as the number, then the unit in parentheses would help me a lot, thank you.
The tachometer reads 500 (rpm)
